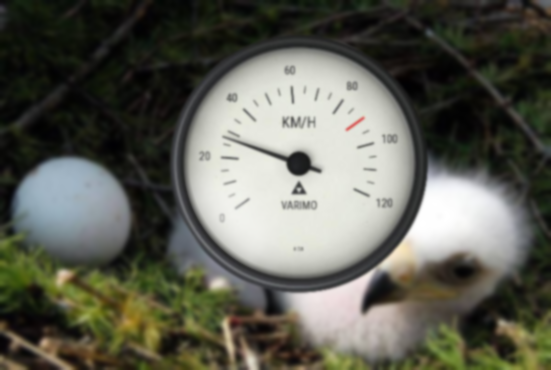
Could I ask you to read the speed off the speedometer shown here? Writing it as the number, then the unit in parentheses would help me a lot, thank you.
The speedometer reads 27.5 (km/h)
